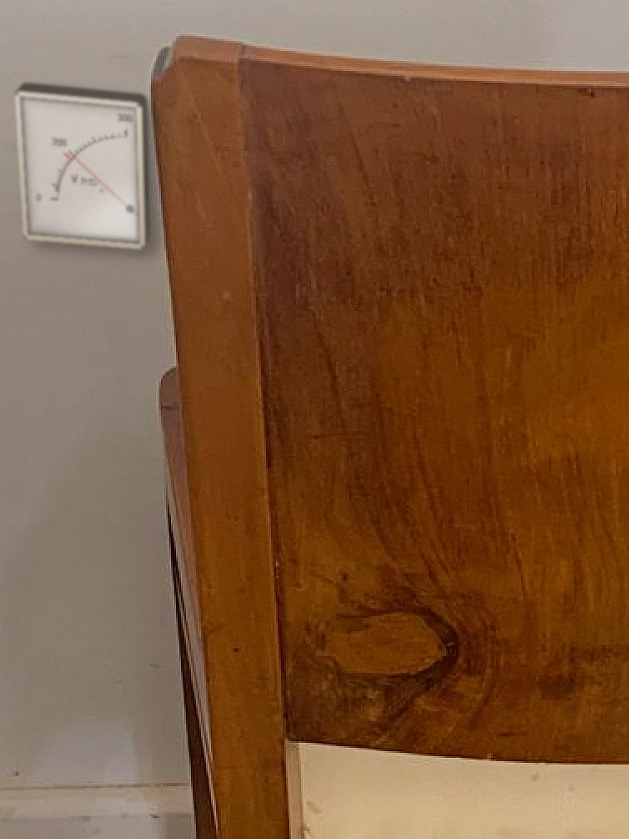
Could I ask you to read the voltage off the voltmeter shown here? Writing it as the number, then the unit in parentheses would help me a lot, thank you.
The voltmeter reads 200 (V)
